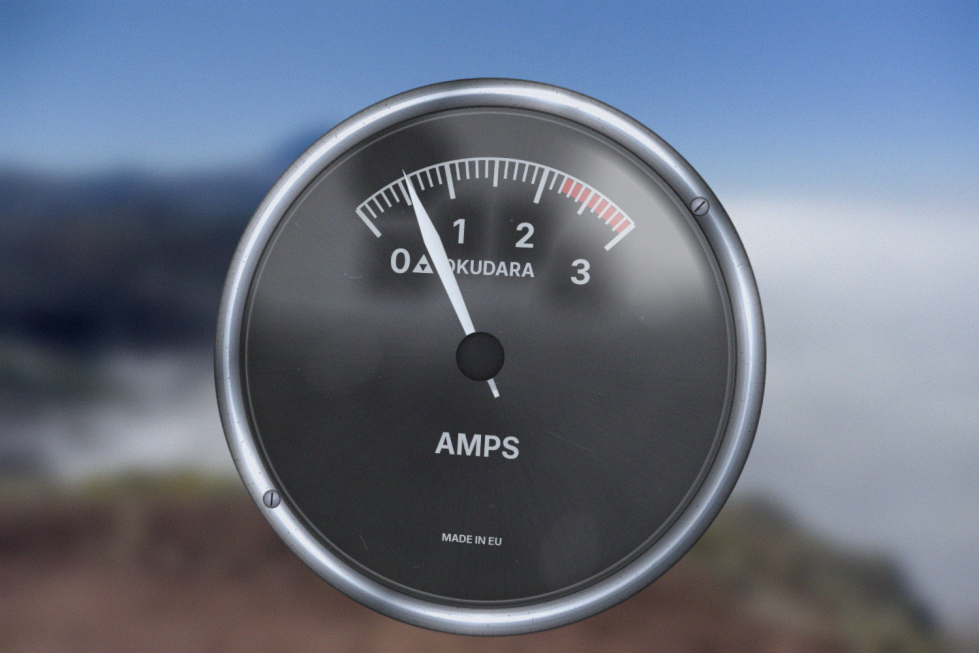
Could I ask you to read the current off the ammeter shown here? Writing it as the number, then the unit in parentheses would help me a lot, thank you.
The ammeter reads 0.6 (A)
